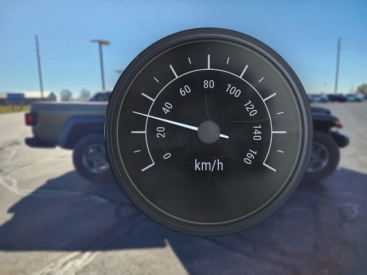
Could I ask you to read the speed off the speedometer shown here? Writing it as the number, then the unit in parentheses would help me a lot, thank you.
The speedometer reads 30 (km/h)
